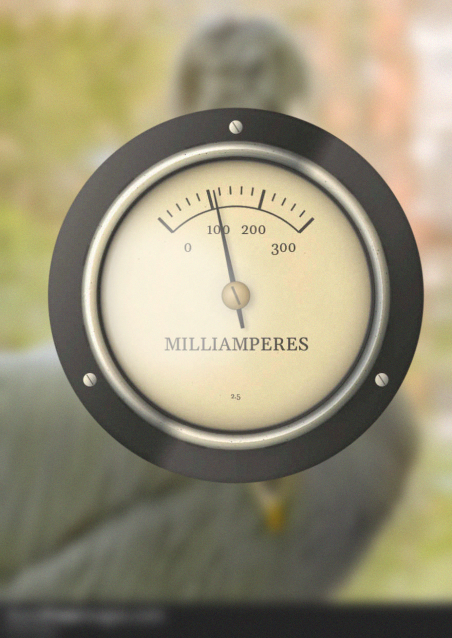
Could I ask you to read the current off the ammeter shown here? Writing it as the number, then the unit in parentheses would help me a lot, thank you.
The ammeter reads 110 (mA)
